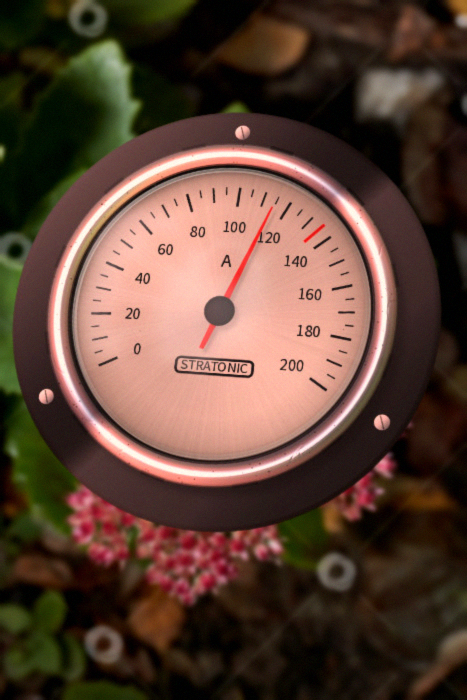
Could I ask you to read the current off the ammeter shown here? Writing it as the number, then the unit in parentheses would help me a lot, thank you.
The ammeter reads 115 (A)
